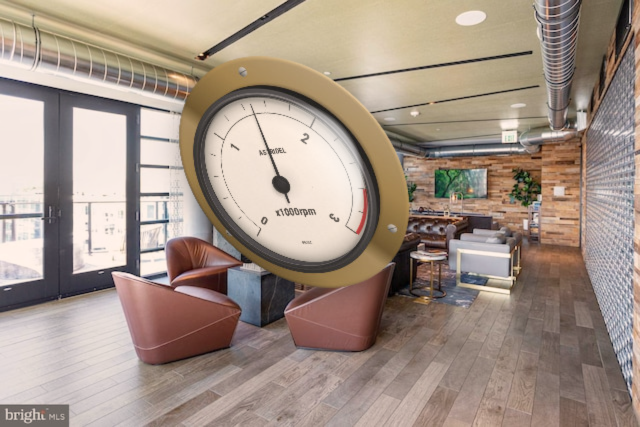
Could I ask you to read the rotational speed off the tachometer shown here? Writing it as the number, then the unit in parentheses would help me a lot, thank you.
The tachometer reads 1500 (rpm)
